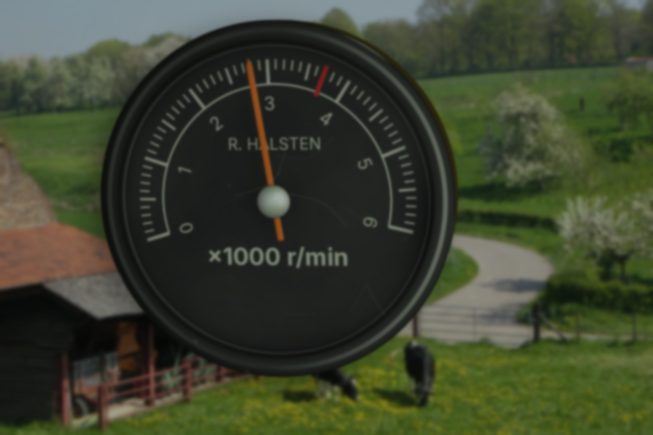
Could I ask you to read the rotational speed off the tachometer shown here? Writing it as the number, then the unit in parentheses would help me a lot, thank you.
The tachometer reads 2800 (rpm)
